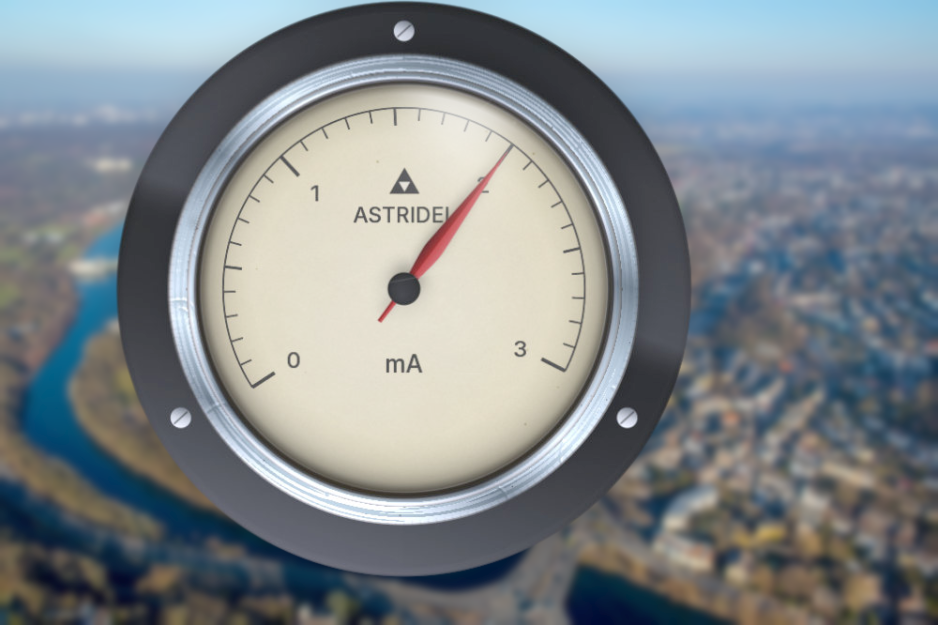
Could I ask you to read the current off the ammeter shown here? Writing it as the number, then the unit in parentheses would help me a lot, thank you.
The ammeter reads 2 (mA)
